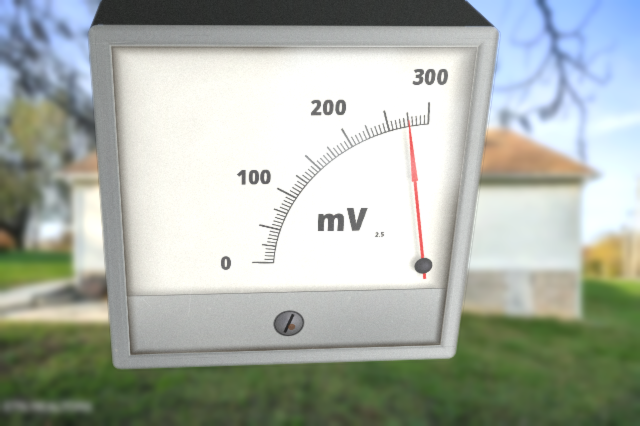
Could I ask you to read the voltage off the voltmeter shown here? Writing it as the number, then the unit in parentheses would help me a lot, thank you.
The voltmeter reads 275 (mV)
